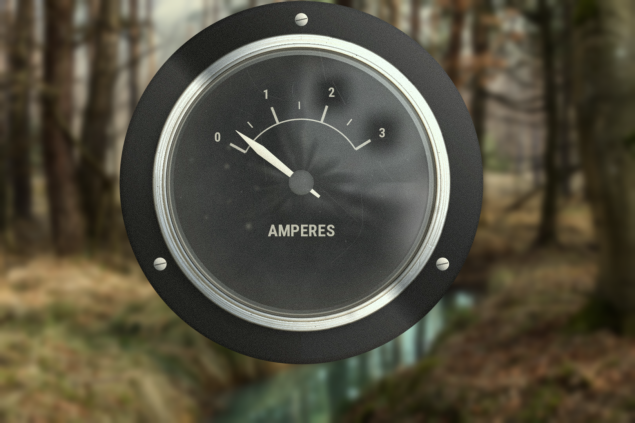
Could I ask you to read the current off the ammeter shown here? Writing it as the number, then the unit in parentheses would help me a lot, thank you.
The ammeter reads 0.25 (A)
